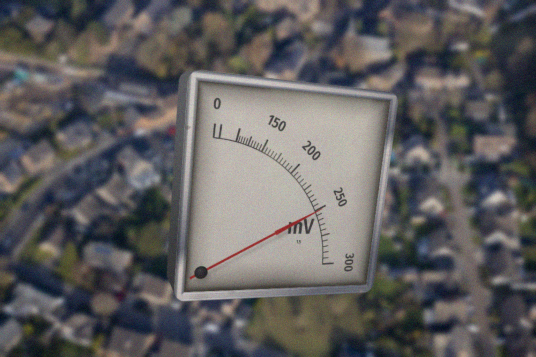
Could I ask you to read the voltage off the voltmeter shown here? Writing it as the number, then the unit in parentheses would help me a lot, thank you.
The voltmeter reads 250 (mV)
